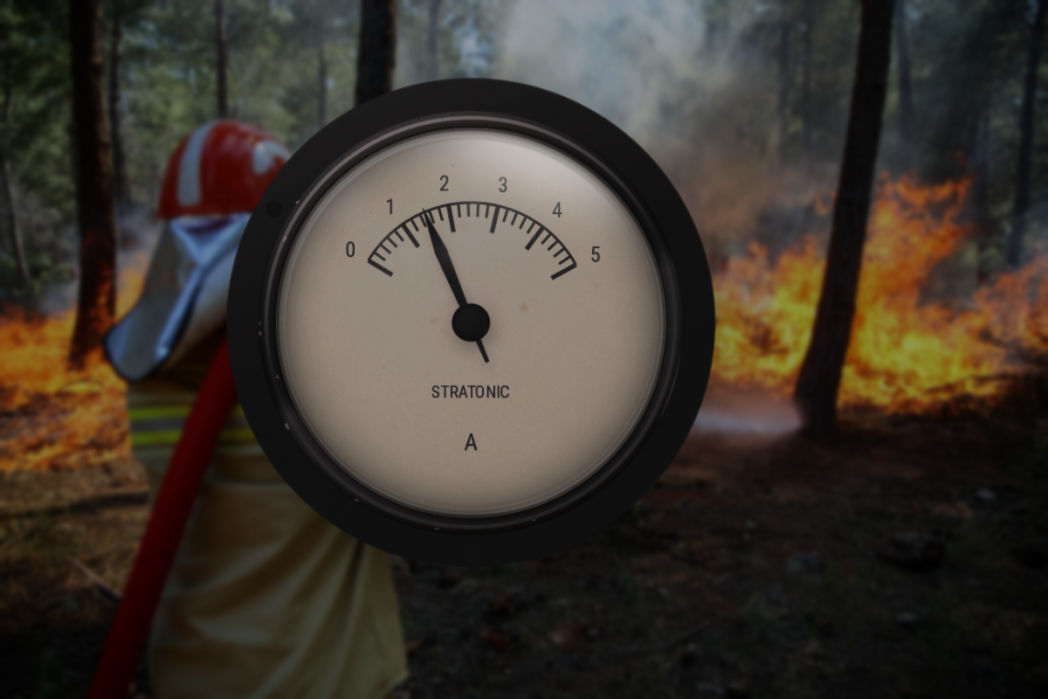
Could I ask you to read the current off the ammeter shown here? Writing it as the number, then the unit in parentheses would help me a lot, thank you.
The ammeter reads 1.5 (A)
